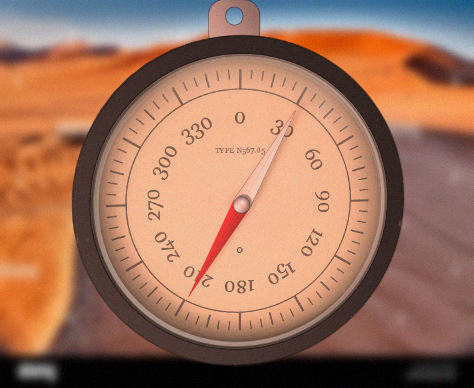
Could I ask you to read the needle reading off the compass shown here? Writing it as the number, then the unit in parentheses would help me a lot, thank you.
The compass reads 210 (°)
